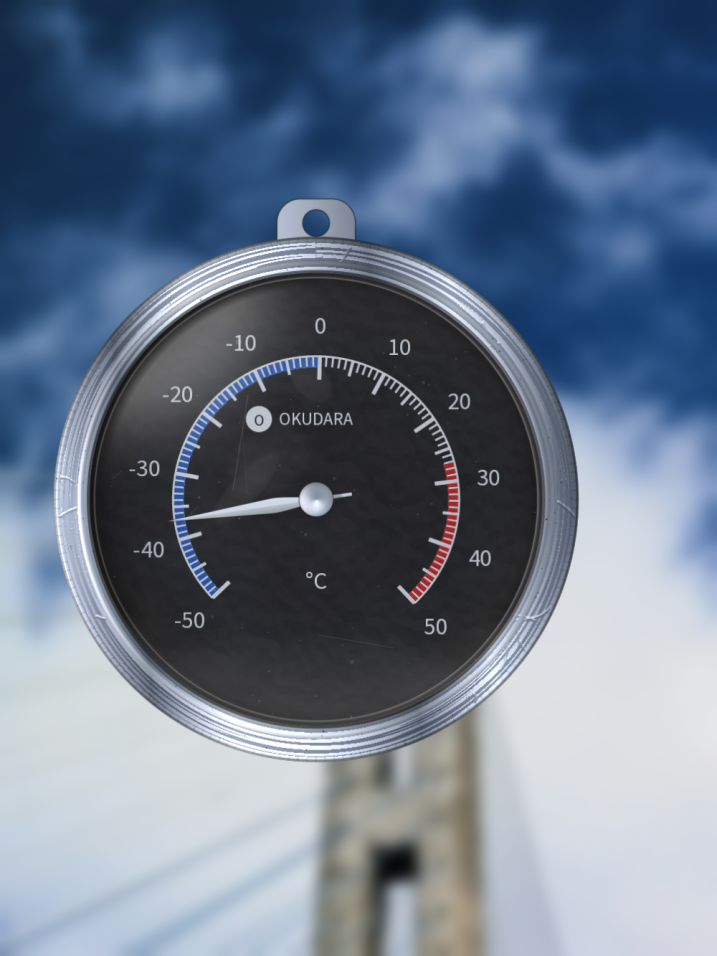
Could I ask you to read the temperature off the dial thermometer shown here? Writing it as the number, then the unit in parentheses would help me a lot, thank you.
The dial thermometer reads -37 (°C)
